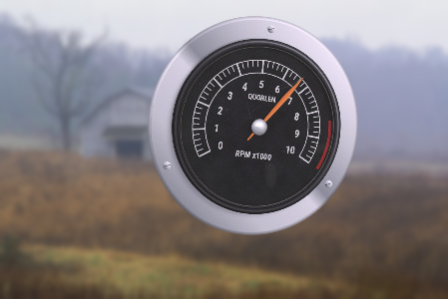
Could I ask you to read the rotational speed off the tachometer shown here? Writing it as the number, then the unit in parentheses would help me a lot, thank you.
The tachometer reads 6600 (rpm)
